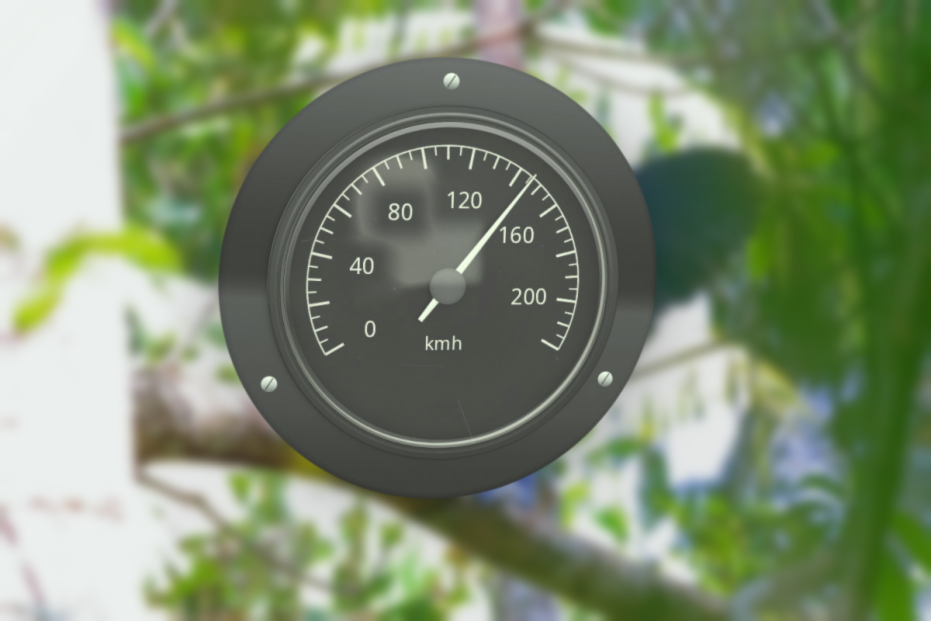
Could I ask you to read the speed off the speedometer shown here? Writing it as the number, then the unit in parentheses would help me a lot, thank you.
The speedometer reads 145 (km/h)
